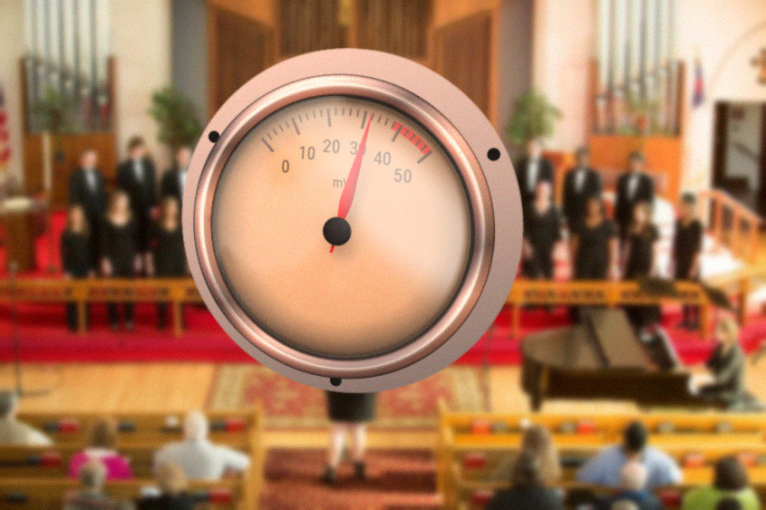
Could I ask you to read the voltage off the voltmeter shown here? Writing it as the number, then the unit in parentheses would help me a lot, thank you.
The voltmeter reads 32 (mV)
